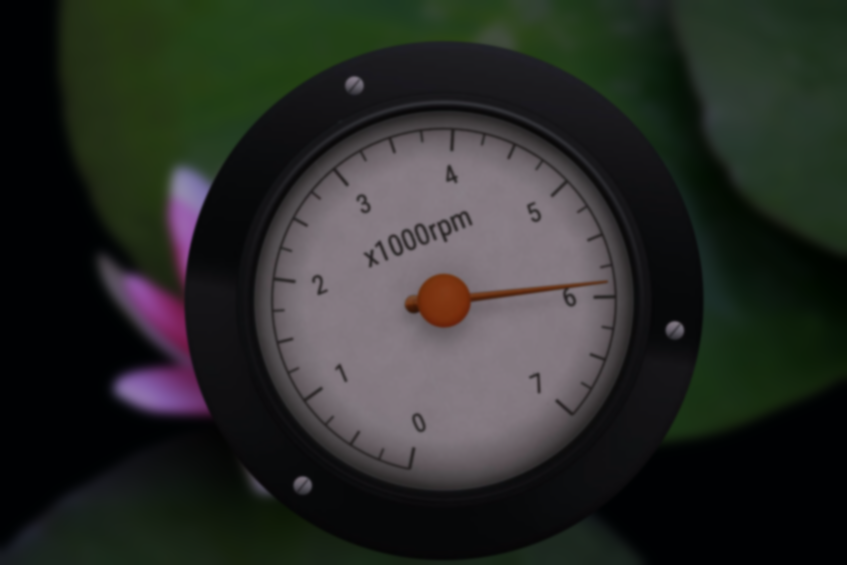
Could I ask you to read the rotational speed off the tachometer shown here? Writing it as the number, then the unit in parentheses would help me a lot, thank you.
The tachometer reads 5875 (rpm)
